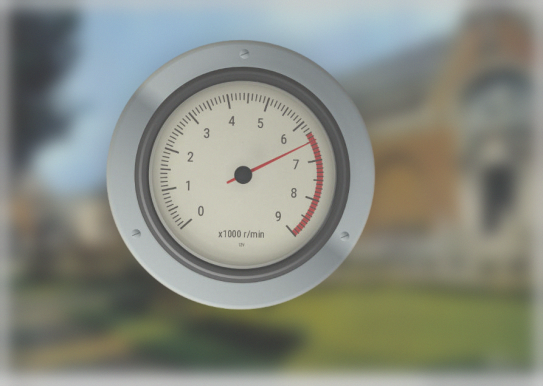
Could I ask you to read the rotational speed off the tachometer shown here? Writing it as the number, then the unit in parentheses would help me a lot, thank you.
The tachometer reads 6500 (rpm)
